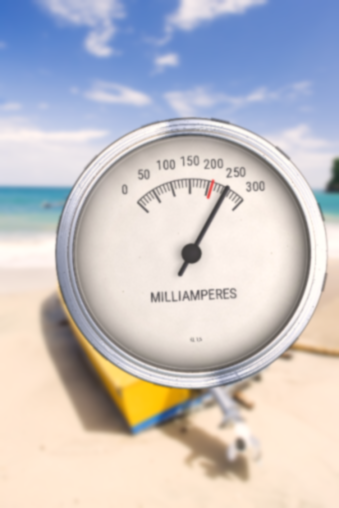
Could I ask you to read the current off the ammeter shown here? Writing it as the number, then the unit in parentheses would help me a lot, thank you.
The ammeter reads 250 (mA)
